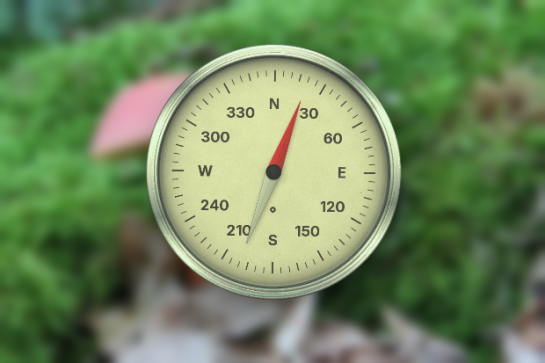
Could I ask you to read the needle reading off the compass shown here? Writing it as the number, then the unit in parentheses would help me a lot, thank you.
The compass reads 20 (°)
